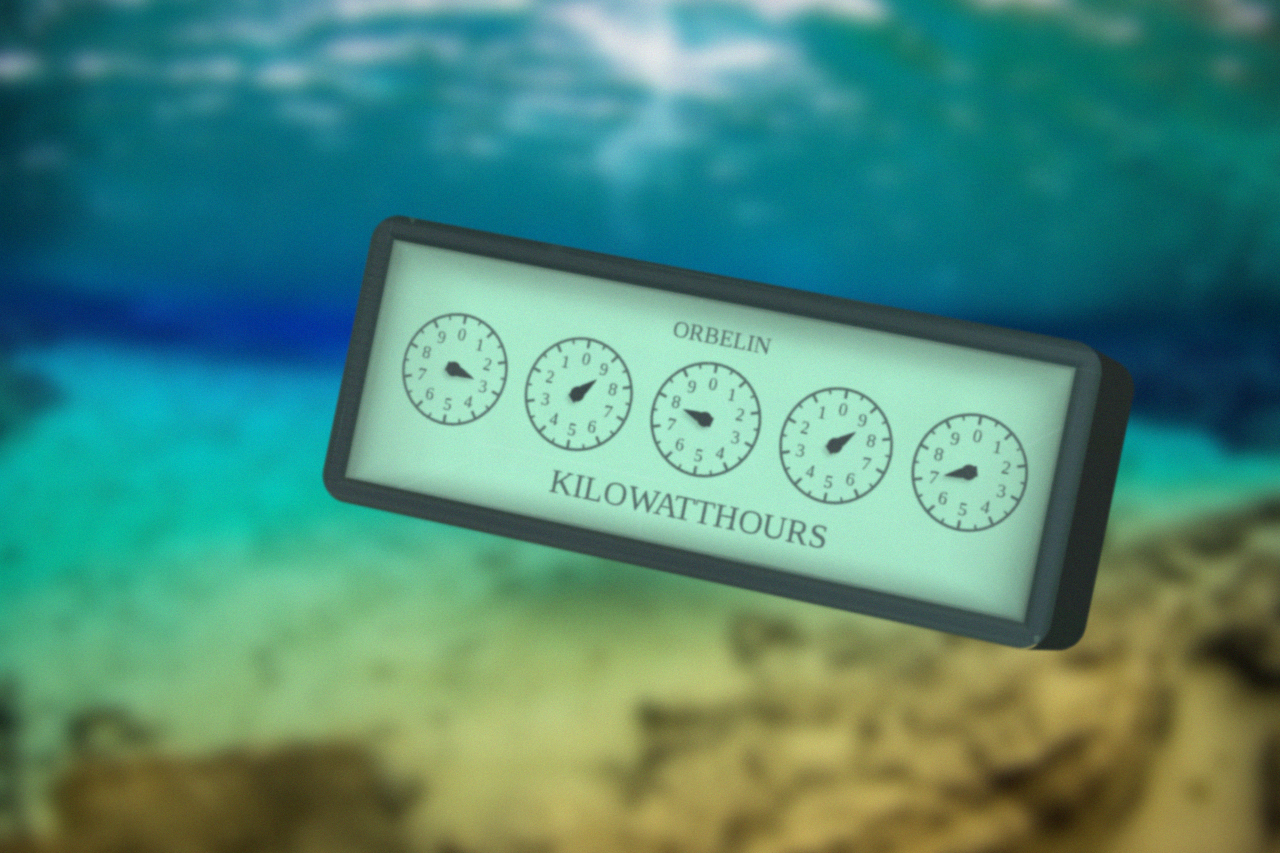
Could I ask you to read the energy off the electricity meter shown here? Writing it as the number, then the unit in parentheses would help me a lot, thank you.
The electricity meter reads 28787 (kWh)
